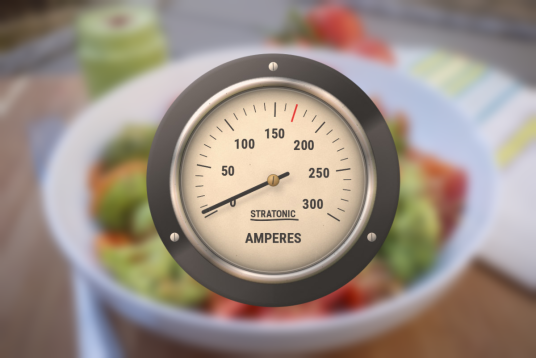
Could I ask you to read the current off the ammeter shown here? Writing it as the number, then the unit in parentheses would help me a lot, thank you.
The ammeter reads 5 (A)
